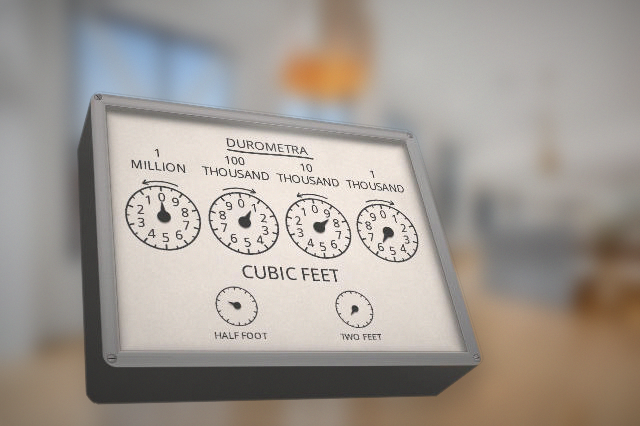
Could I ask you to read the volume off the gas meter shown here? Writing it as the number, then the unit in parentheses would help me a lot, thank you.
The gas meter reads 8600 (ft³)
